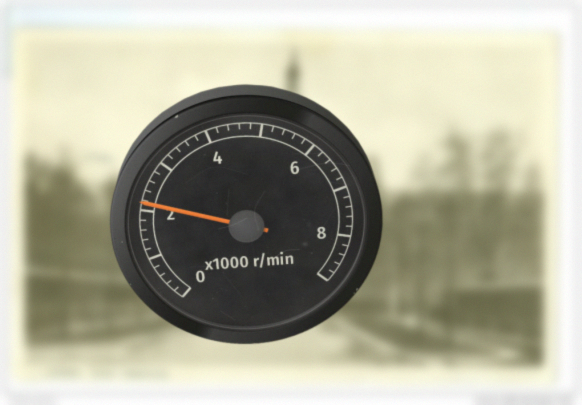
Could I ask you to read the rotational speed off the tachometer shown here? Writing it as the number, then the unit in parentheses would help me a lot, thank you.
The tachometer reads 2200 (rpm)
